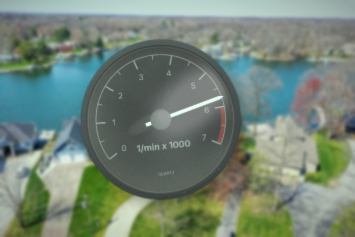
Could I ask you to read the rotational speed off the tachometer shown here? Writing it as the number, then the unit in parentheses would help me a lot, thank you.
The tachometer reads 5750 (rpm)
